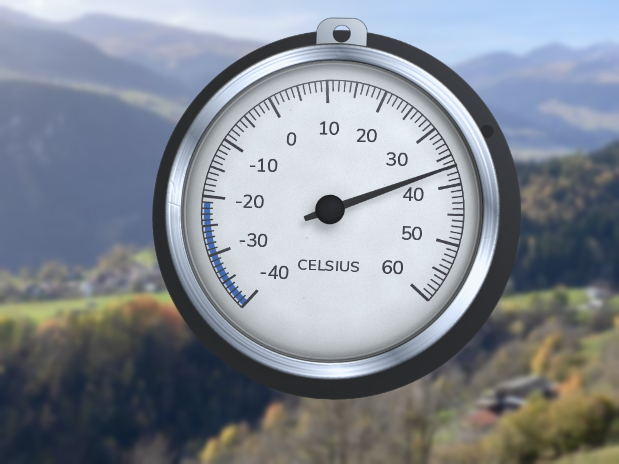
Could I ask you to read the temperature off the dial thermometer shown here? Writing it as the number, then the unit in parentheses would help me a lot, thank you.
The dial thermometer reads 37 (°C)
